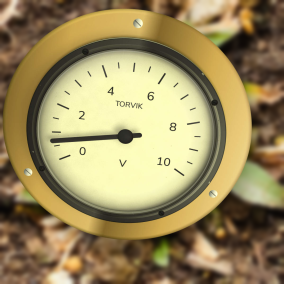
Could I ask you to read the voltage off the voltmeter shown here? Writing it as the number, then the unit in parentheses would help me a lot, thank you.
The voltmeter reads 0.75 (V)
